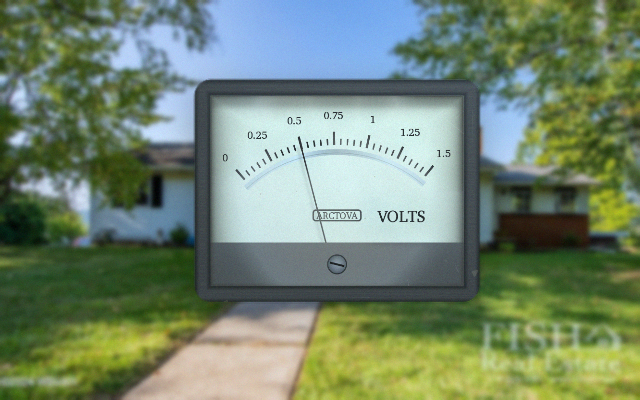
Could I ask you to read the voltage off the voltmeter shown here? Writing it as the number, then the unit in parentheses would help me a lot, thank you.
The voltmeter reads 0.5 (V)
